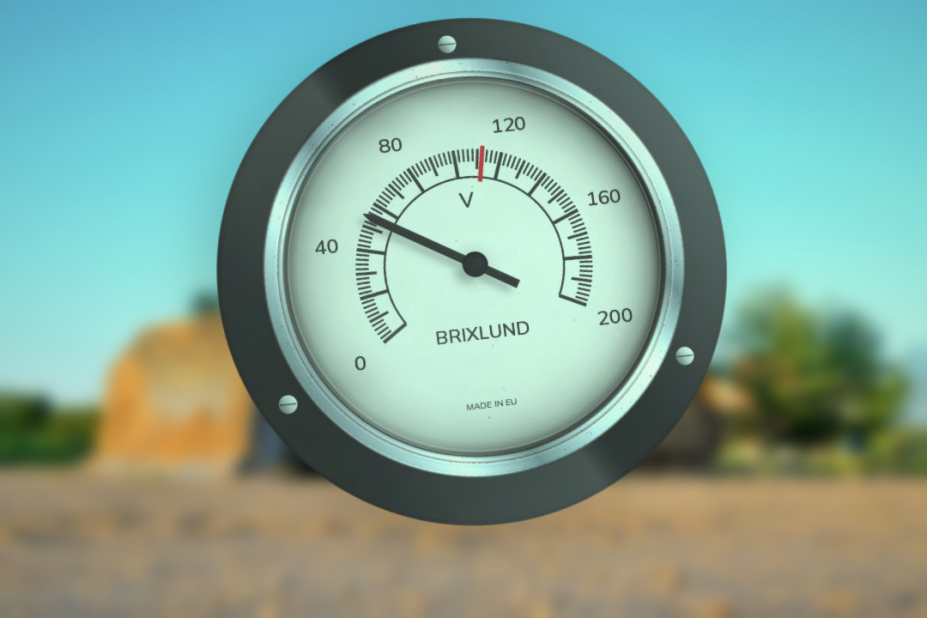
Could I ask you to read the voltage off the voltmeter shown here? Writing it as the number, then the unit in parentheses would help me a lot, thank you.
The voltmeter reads 54 (V)
